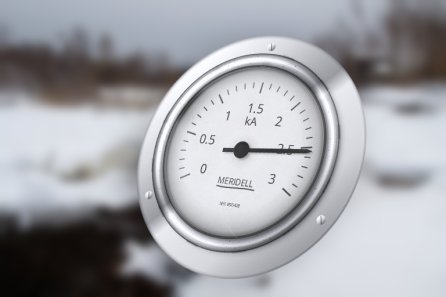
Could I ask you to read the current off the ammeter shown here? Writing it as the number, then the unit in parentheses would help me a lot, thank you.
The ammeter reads 2.55 (kA)
